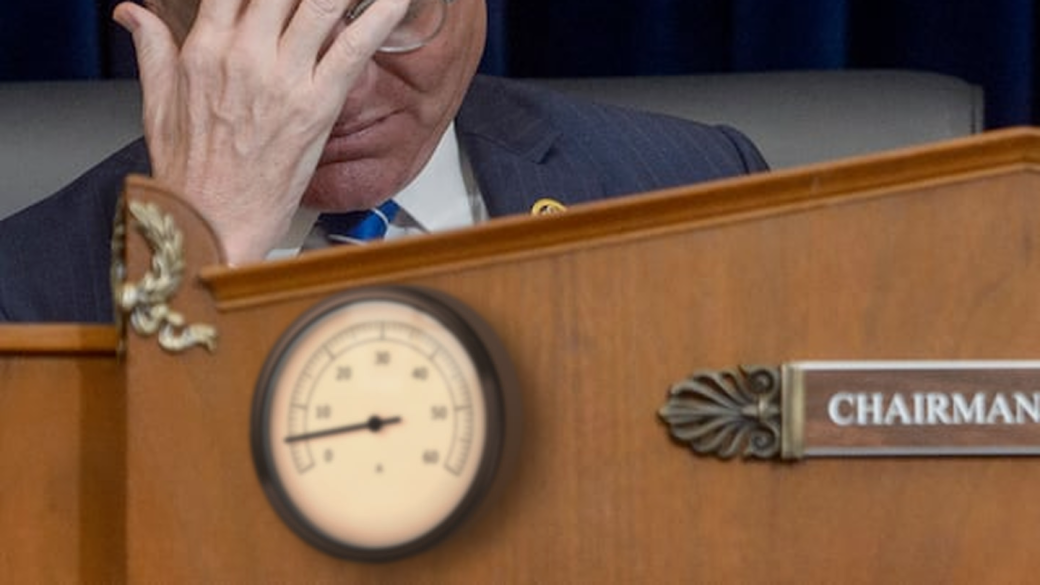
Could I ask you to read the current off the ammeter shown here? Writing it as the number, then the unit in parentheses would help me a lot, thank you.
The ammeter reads 5 (A)
